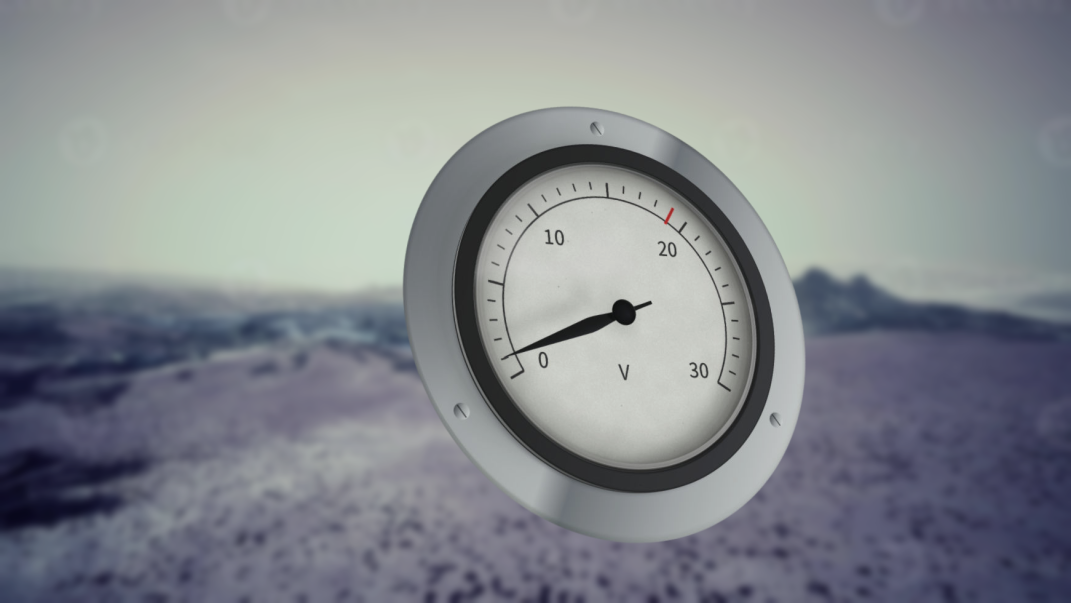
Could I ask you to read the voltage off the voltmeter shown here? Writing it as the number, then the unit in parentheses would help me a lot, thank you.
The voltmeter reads 1 (V)
